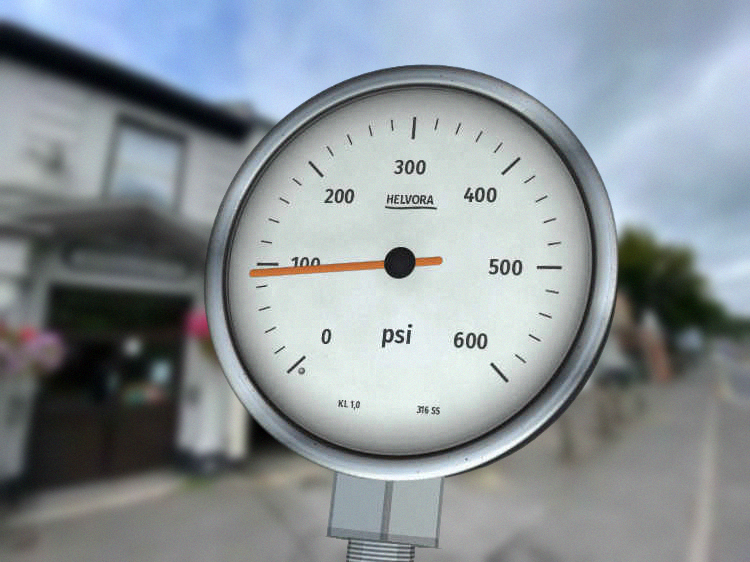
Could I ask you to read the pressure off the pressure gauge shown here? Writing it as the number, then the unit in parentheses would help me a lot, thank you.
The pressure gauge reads 90 (psi)
